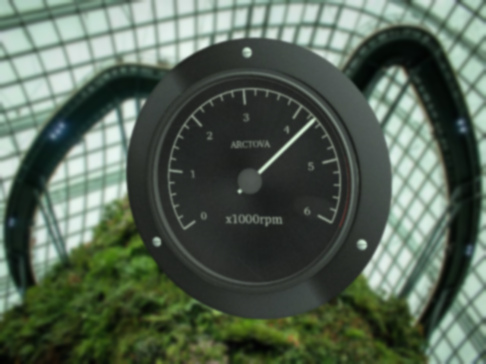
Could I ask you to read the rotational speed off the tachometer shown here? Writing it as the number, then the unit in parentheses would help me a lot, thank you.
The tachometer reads 4300 (rpm)
